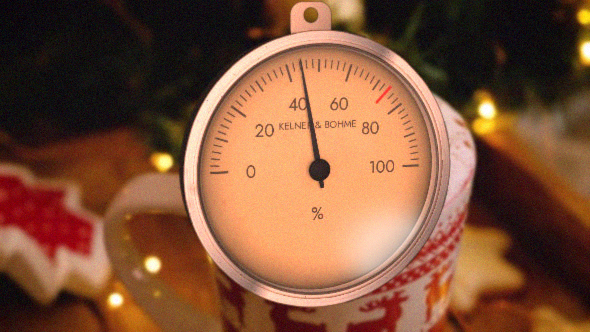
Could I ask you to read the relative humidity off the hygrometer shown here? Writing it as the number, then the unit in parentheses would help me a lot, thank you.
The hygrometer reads 44 (%)
